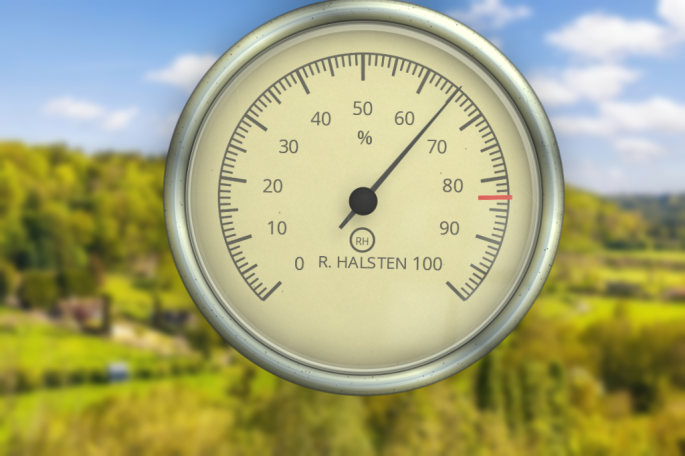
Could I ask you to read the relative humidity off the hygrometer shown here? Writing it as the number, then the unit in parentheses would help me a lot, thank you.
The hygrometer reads 65 (%)
